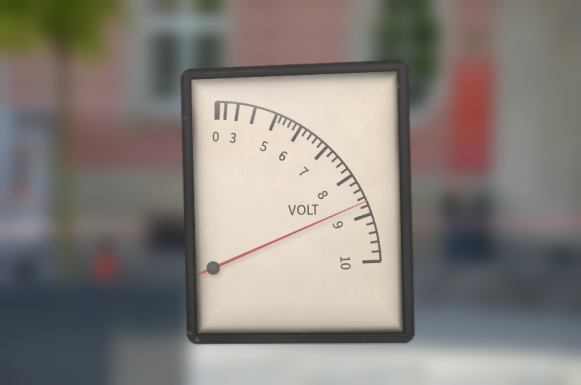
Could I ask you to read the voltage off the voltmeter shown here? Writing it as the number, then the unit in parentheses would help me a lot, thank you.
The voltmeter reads 8.7 (V)
